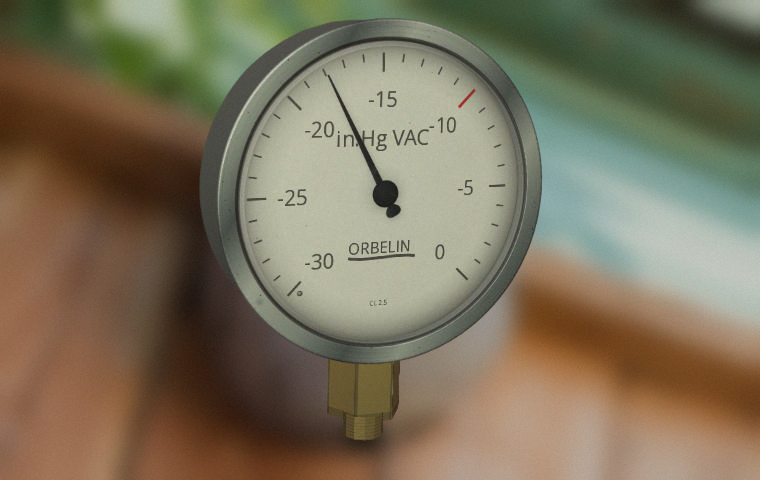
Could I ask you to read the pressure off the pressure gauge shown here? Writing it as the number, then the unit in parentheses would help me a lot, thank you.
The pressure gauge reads -18 (inHg)
